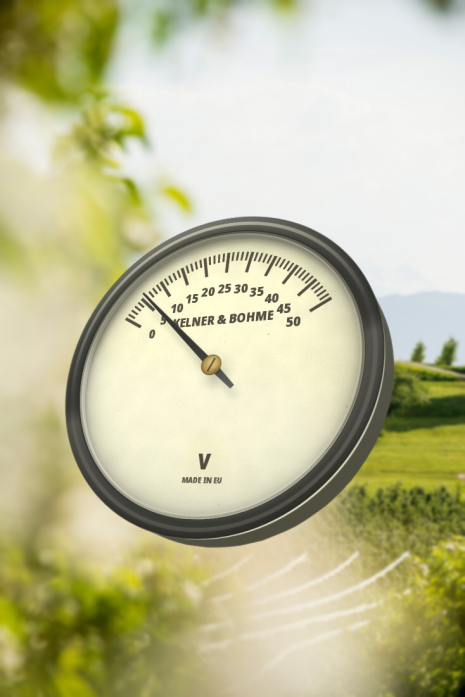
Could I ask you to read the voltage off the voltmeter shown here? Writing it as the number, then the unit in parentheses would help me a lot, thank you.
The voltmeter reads 6 (V)
